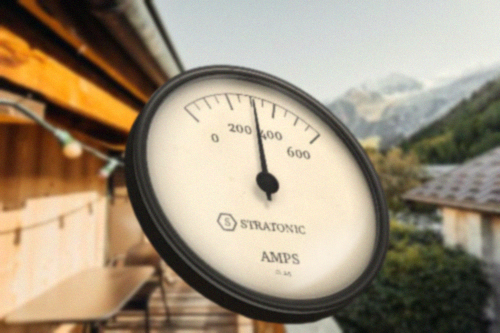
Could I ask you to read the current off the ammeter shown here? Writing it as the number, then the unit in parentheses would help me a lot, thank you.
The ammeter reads 300 (A)
